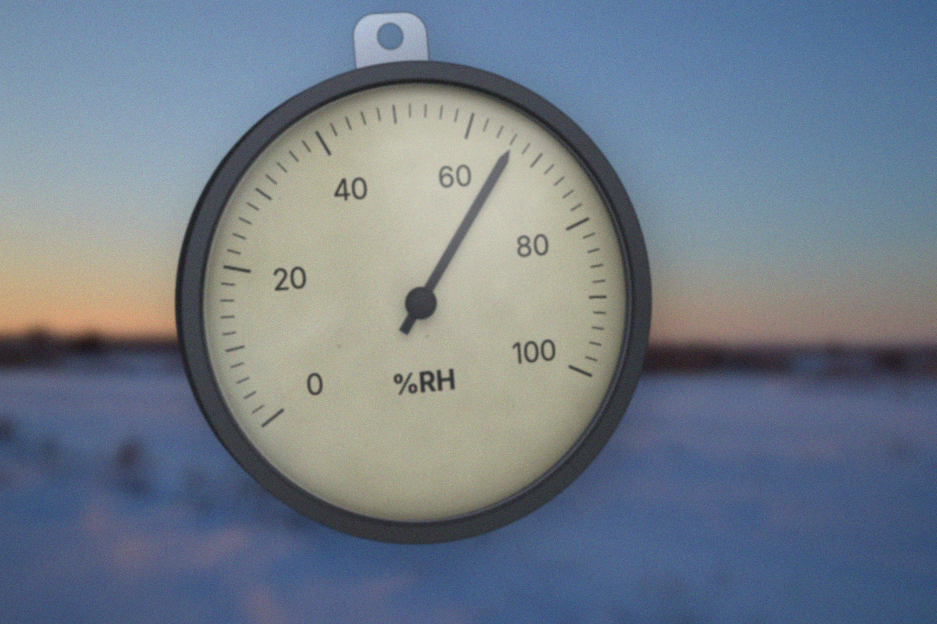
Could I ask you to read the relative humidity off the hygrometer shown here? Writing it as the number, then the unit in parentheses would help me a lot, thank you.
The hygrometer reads 66 (%)
